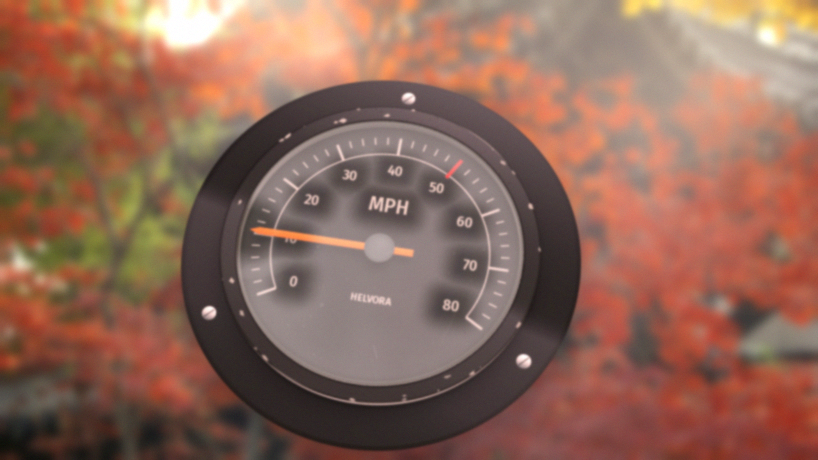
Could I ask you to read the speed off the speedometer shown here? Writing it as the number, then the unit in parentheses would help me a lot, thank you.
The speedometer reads 10 (mph)
